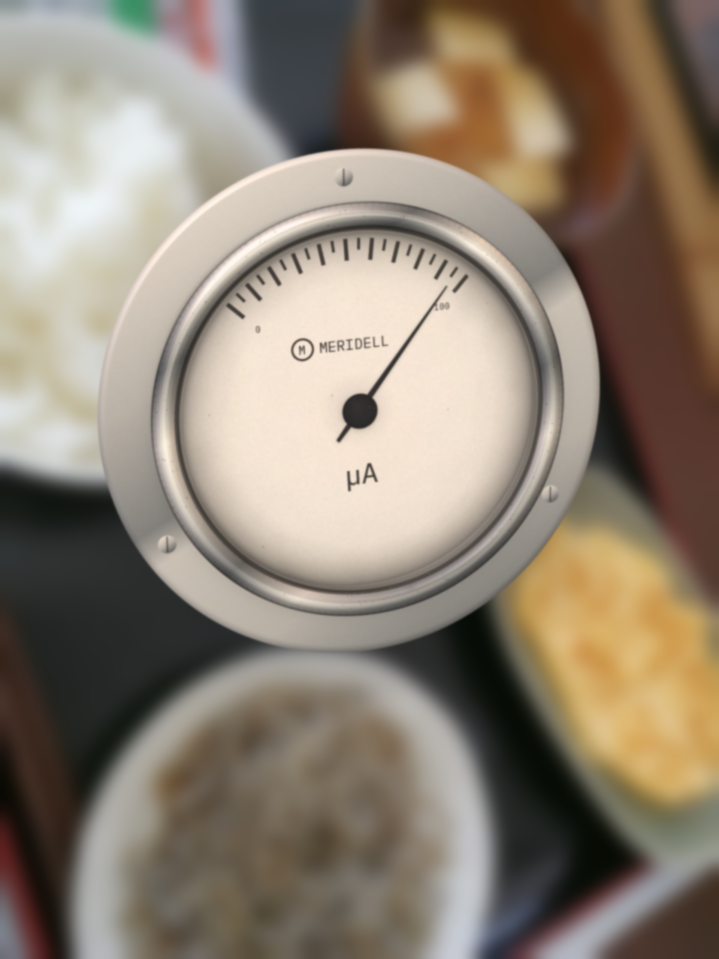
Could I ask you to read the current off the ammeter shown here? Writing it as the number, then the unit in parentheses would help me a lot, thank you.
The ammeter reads 95 (µA)
